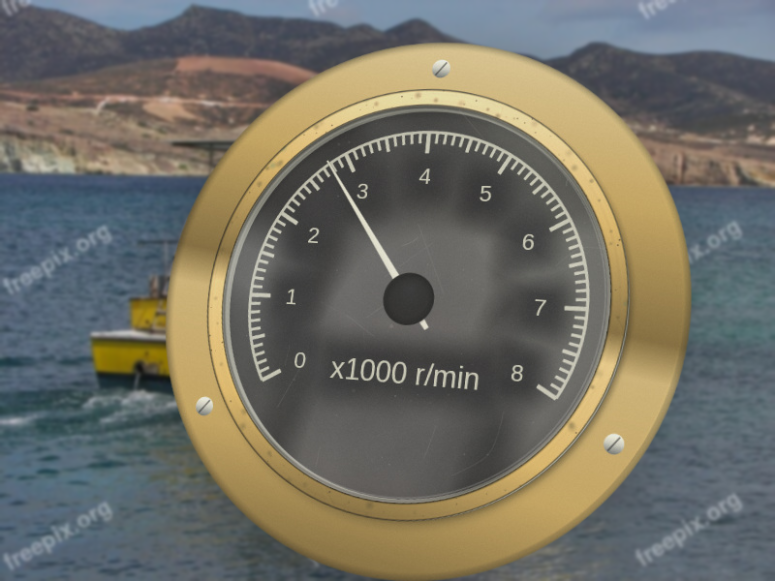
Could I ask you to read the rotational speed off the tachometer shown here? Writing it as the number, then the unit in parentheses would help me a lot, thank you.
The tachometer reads 2800 (rpm)
